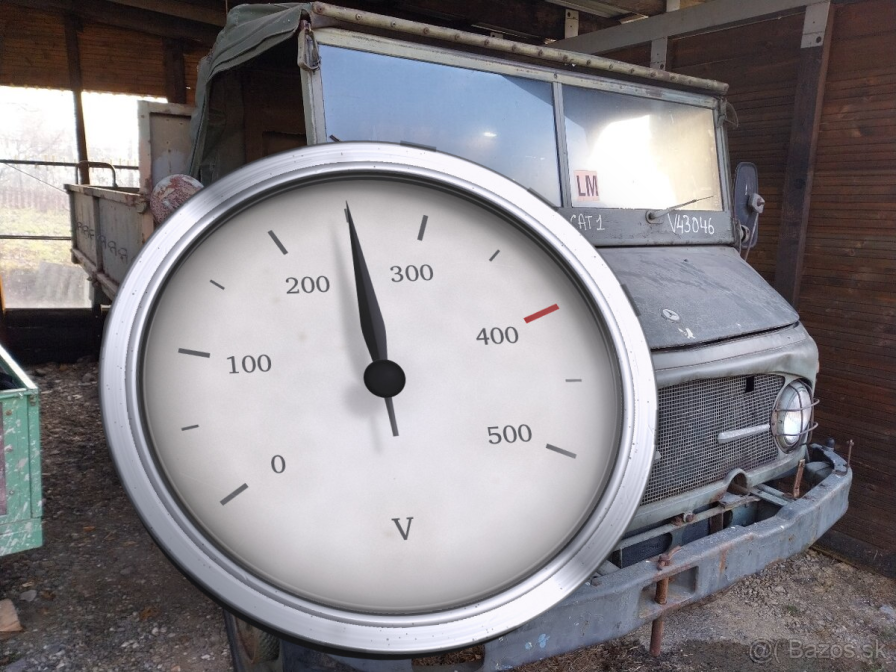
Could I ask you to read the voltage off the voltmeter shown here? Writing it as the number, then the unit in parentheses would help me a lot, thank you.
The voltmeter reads 250 (V)
